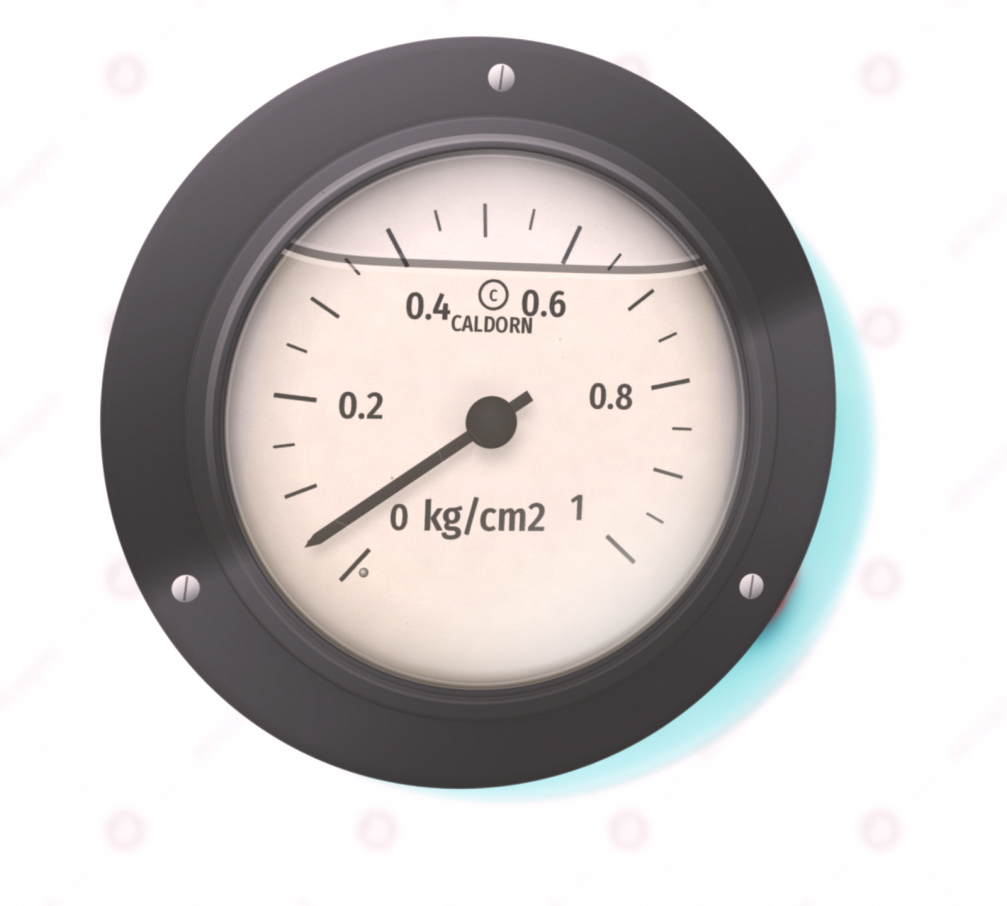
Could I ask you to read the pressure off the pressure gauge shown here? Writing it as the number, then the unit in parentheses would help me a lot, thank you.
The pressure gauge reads 0.05 (kg/cm²)
